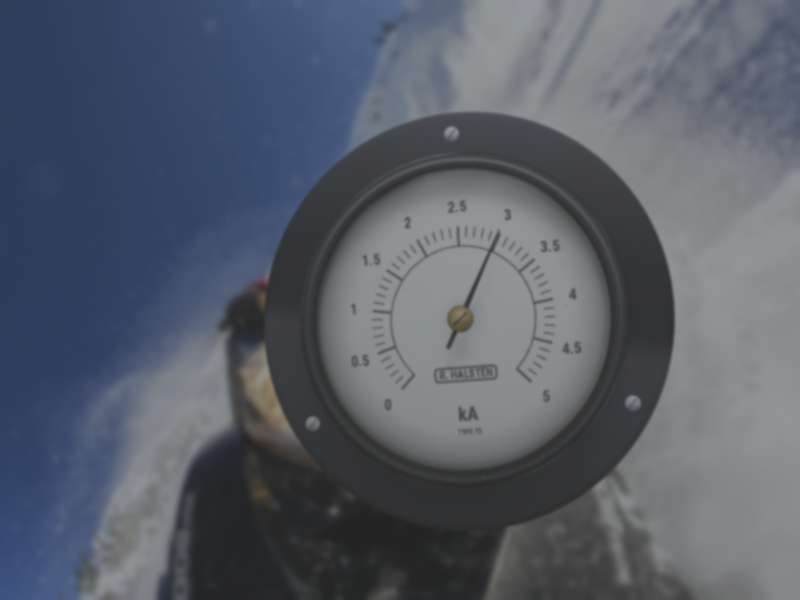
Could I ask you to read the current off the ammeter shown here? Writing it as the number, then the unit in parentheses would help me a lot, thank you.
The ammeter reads 3 (kA)
